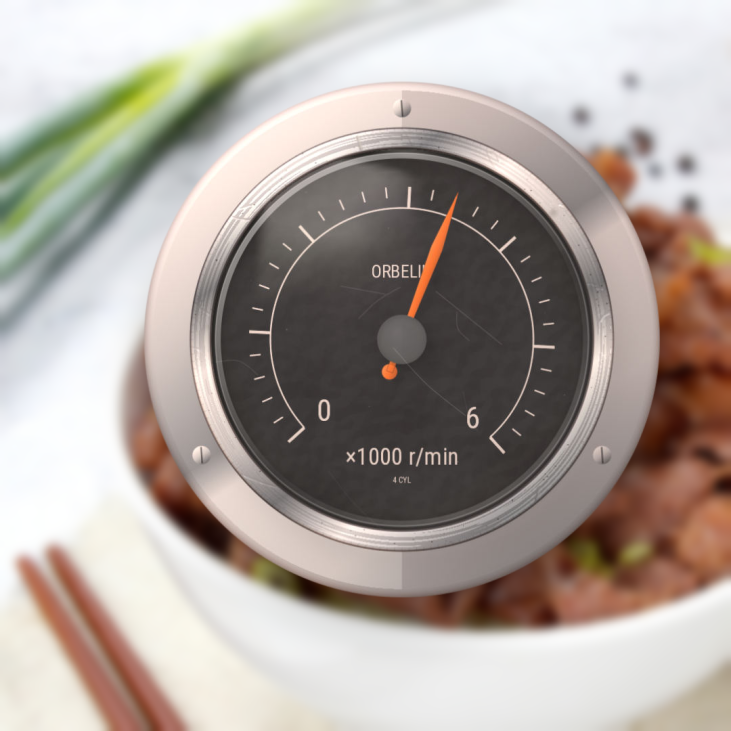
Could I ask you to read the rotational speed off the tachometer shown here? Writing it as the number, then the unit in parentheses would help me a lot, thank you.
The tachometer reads 3400 (rpm)
